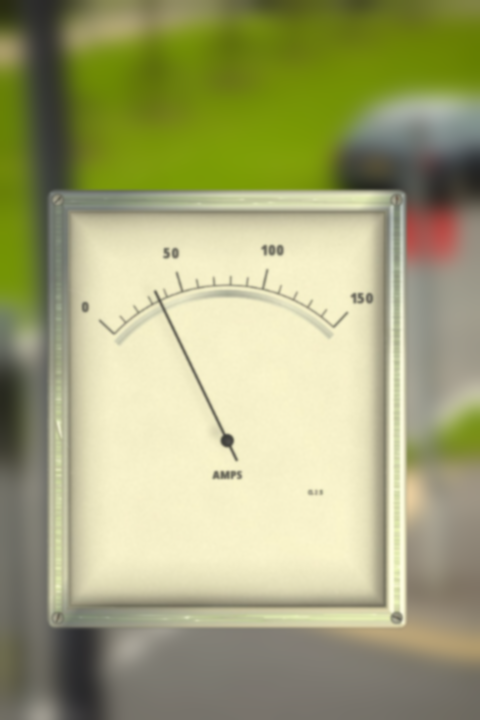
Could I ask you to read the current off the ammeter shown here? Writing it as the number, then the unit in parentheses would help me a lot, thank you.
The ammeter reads 35 (A)
